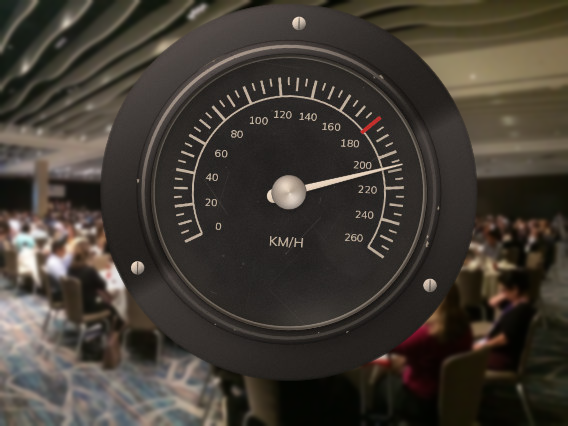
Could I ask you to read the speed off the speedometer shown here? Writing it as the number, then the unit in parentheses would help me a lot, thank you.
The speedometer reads 207.5 (km/h)
